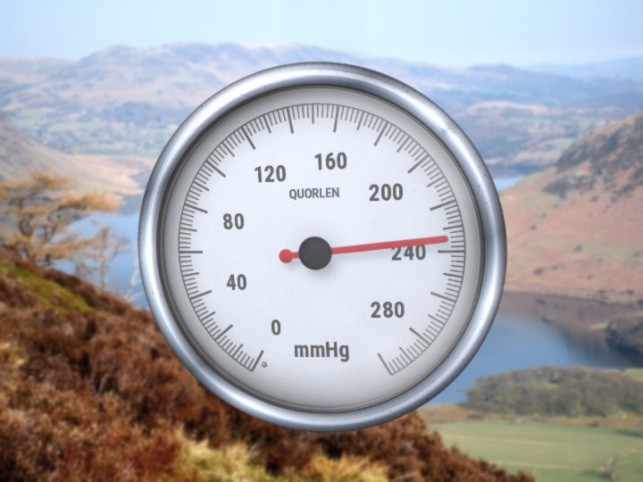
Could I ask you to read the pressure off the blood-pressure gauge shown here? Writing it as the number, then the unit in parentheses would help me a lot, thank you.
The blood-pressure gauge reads 234 (mmHg)
